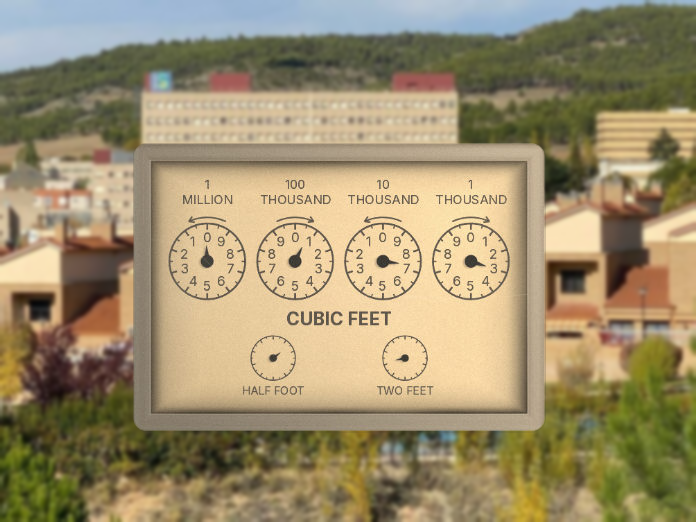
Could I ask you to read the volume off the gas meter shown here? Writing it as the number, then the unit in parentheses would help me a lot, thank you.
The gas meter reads 7300 (ft³)
